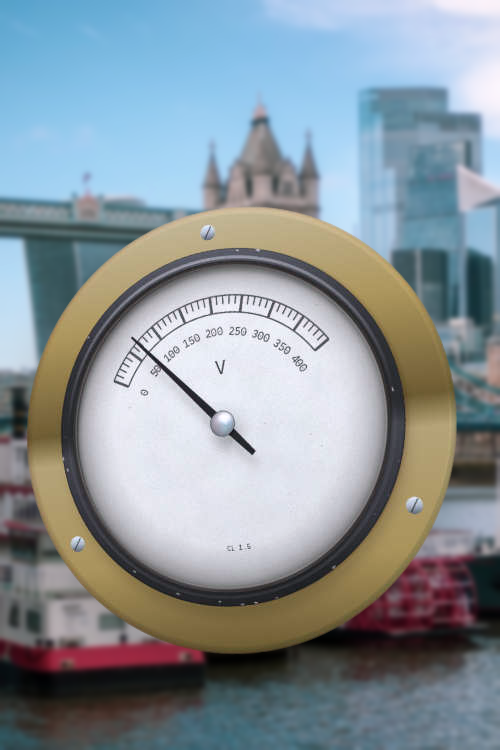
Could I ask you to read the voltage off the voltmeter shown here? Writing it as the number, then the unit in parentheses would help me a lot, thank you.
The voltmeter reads 70 (V)
